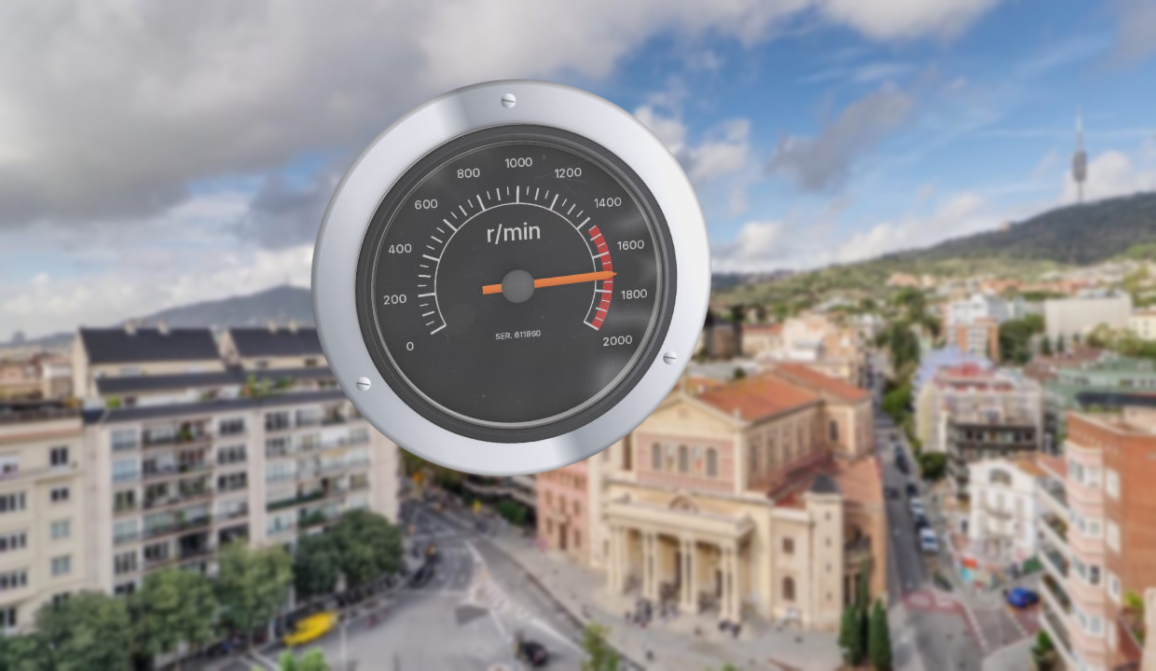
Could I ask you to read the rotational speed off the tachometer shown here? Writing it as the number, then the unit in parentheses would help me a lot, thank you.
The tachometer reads 1700 (rpm)
